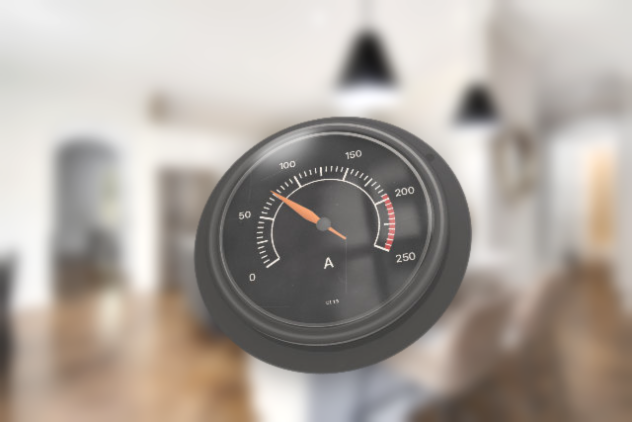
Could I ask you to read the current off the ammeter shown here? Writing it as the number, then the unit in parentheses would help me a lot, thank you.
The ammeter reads 75 (A)
